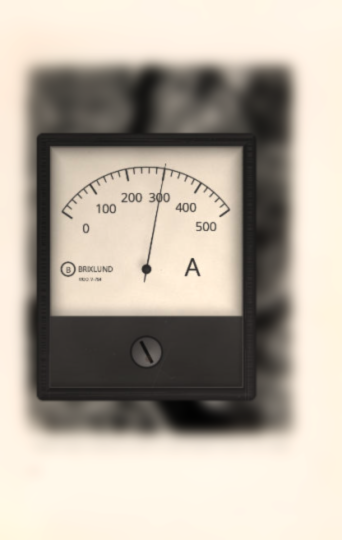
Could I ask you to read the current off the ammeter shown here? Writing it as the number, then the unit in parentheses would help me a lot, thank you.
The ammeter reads 300 (A)
